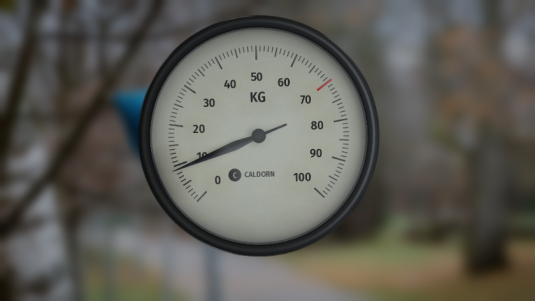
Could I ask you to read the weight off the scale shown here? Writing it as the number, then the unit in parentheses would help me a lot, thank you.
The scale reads 9 (kg)
